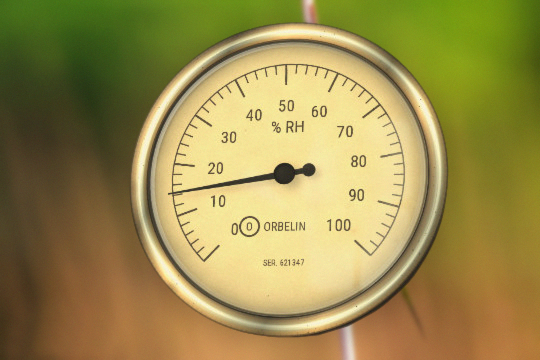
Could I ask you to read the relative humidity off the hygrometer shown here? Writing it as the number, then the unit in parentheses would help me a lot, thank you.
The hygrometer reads 14 (%)
